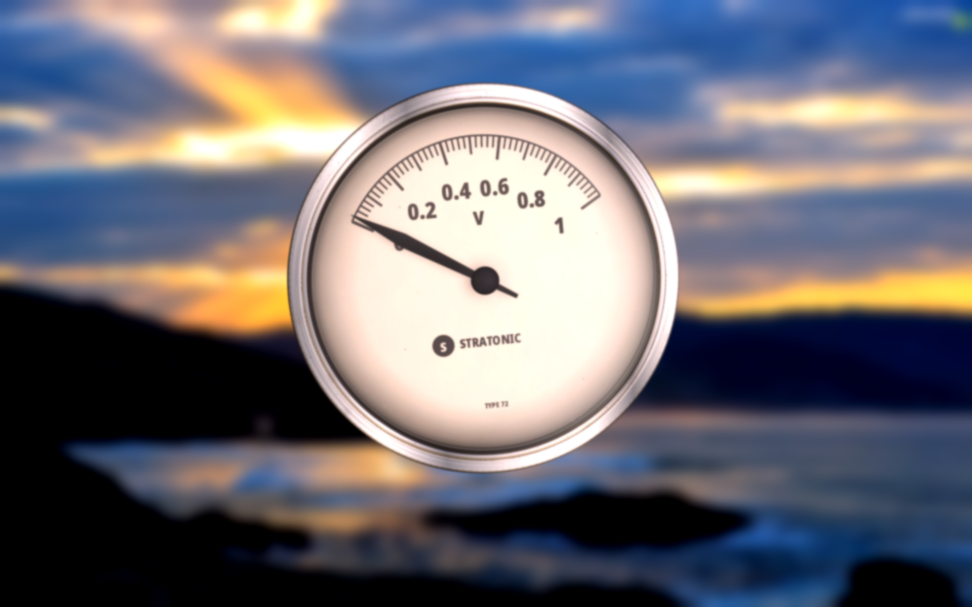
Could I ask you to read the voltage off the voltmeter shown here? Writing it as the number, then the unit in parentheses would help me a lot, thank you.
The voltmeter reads 0.02 (V)
